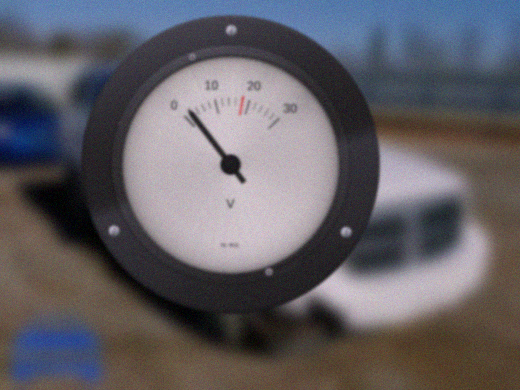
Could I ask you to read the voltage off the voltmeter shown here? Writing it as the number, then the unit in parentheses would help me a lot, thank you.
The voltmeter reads 2 (V)
